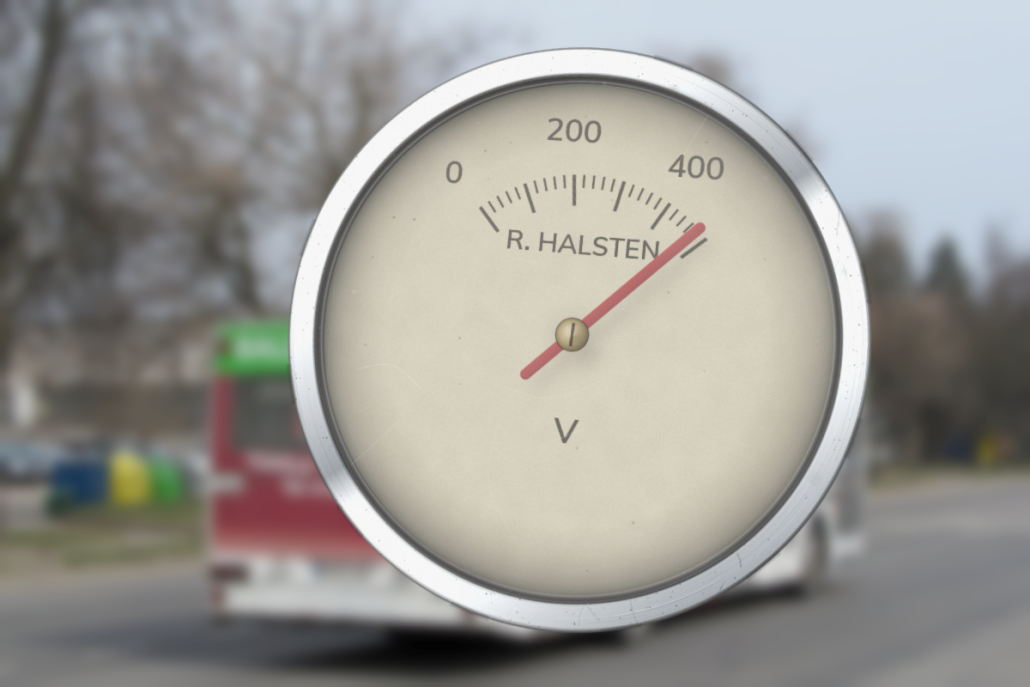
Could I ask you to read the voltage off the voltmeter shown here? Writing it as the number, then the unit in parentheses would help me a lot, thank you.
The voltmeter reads 480 (V)
